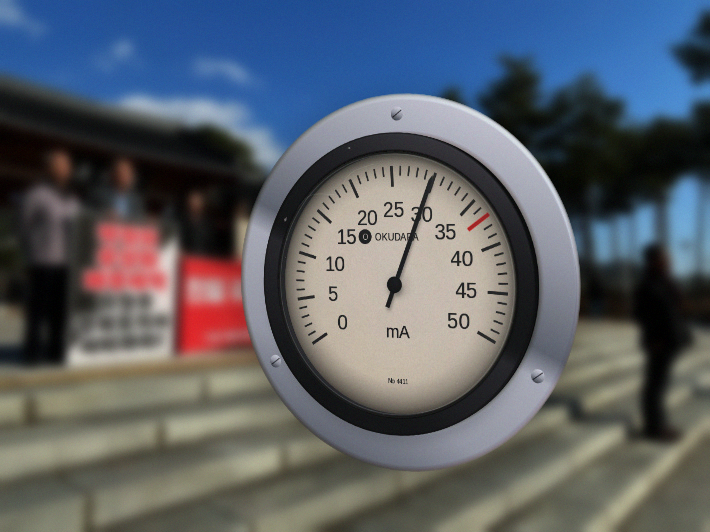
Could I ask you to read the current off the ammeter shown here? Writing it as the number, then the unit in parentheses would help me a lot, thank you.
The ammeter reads 30 (mA)
